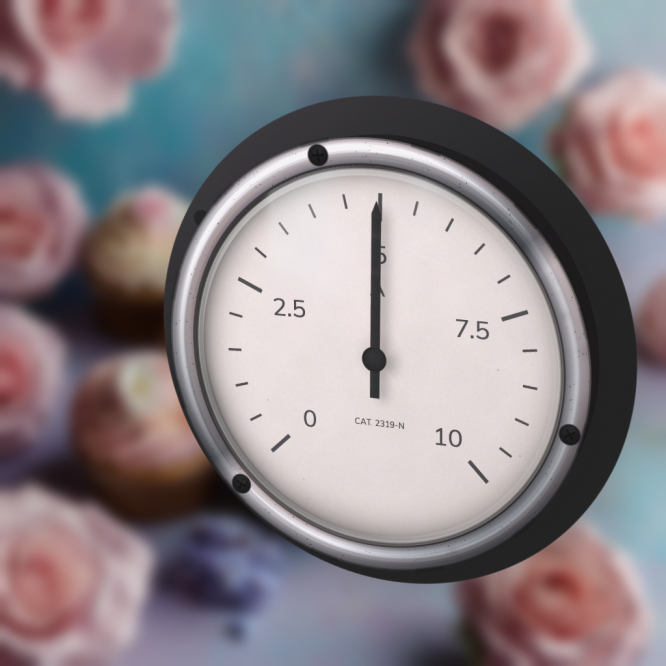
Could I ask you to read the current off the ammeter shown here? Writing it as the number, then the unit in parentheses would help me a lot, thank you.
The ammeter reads 5 (A)
